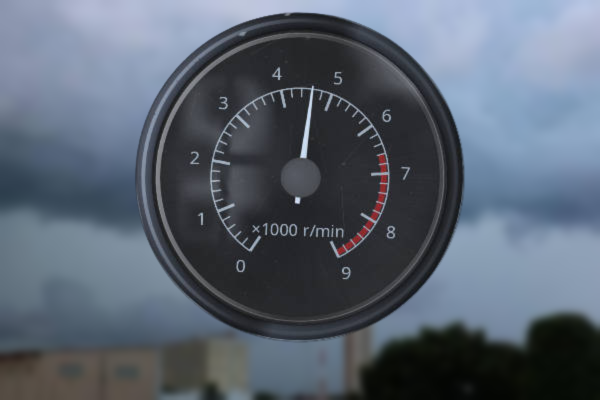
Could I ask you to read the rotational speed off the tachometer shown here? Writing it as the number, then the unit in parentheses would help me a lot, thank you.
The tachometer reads 4600 (rpm)
